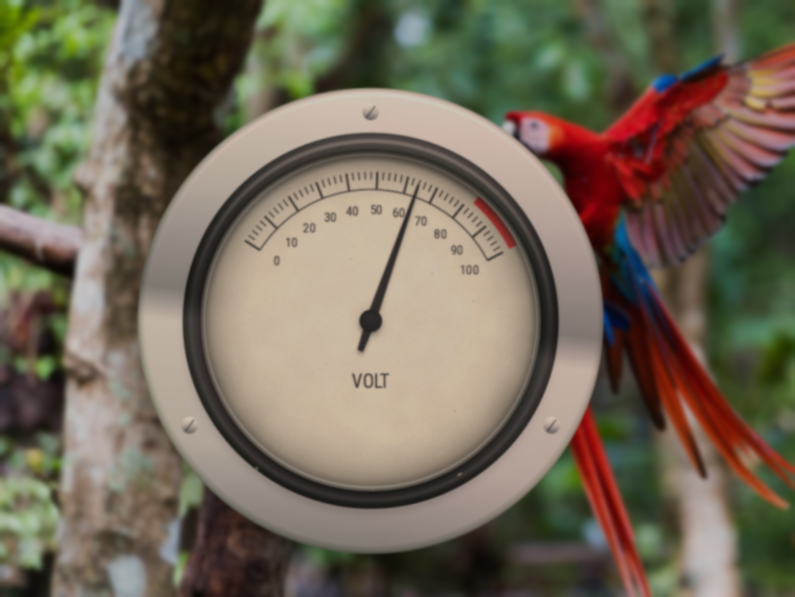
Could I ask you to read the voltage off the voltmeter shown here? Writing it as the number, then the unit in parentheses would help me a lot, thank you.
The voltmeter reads 64 (V)
